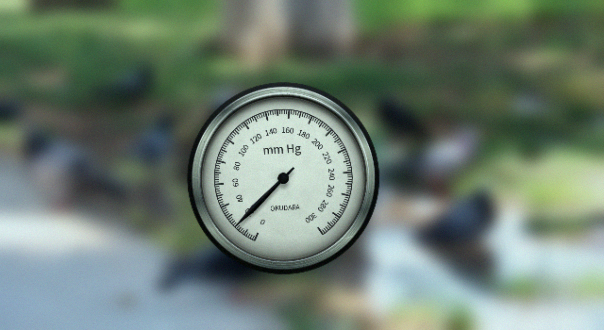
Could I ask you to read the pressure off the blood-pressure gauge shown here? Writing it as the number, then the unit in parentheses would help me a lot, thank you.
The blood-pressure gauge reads 20 (mmHg)
